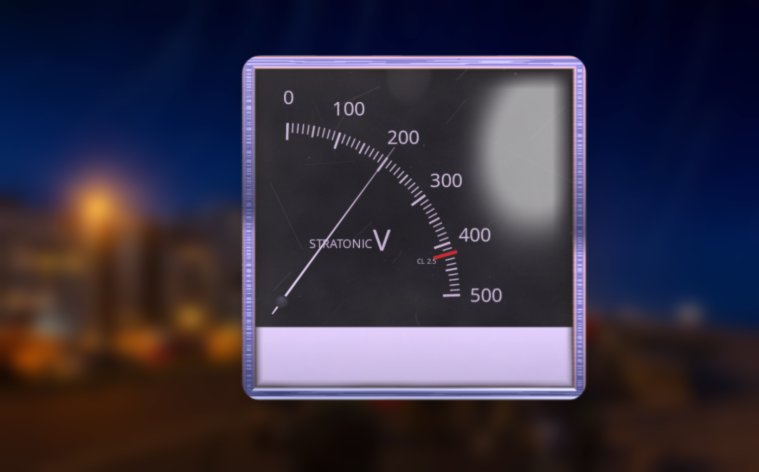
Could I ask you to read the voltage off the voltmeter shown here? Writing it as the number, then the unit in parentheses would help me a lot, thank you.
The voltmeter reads 200 (V)
